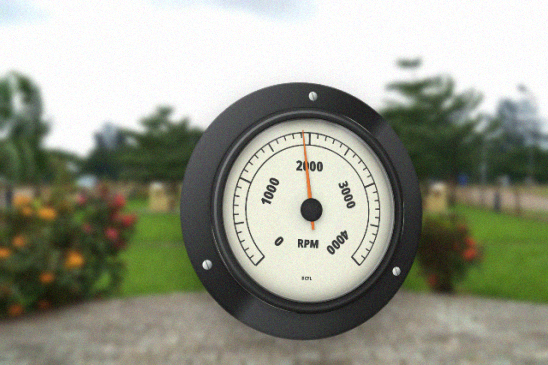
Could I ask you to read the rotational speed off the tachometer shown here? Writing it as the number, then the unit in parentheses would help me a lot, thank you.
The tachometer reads 1900 (rpm)
